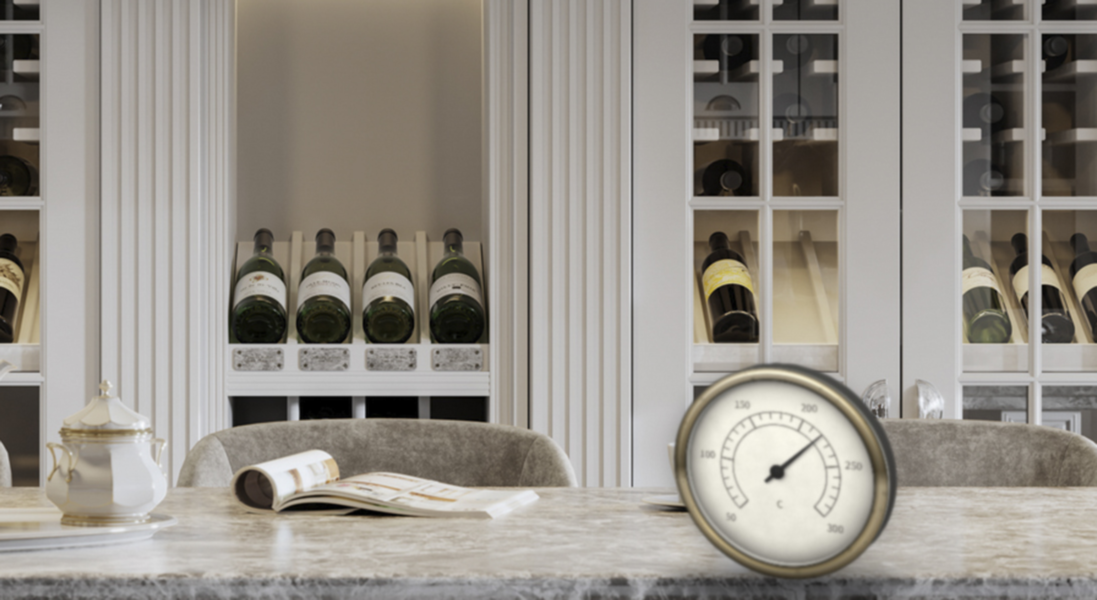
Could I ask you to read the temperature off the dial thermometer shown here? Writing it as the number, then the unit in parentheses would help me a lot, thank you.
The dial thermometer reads 220 (°C)
